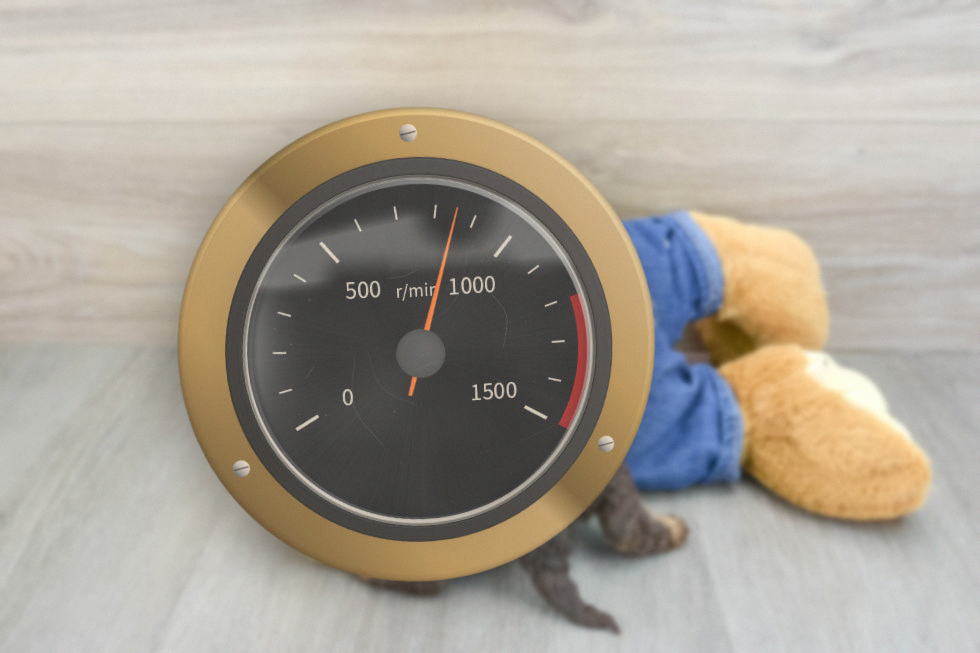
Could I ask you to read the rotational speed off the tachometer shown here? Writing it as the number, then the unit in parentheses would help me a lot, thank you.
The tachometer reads 850 (rpm)
